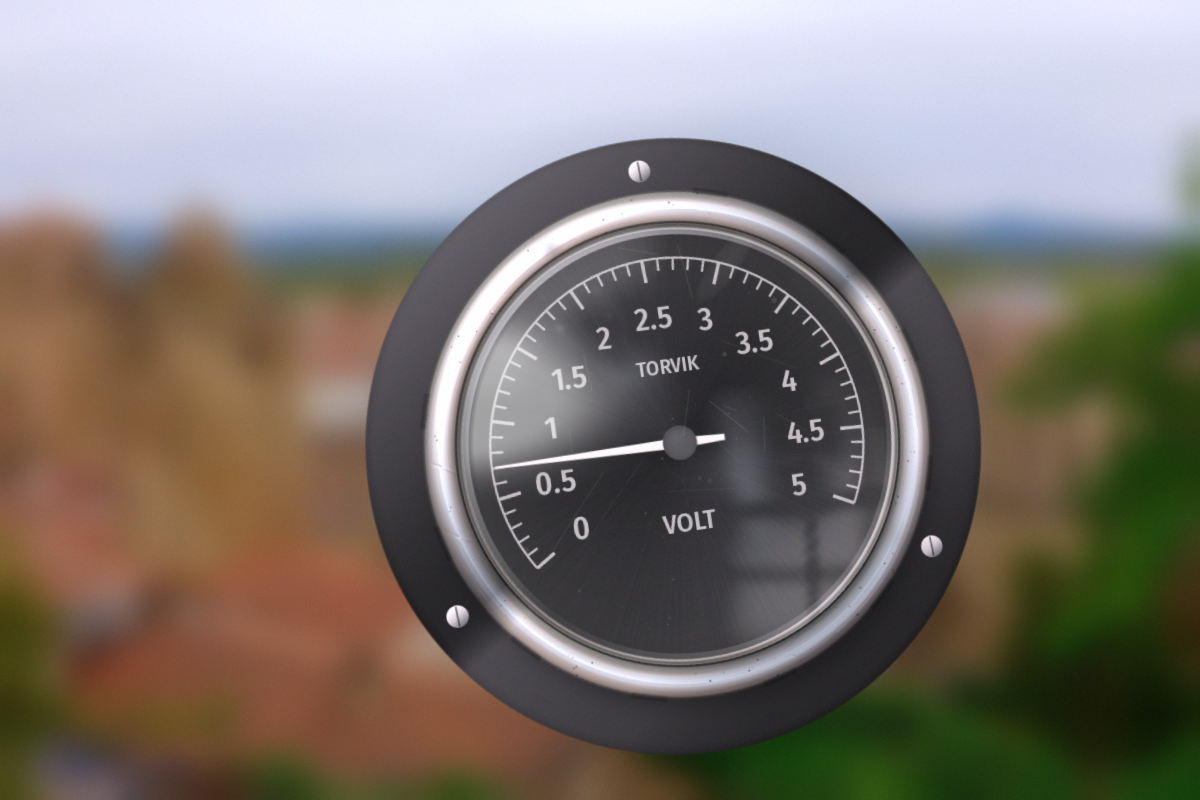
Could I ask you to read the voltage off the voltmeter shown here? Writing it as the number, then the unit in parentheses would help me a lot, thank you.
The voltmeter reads 0.7 (V)
